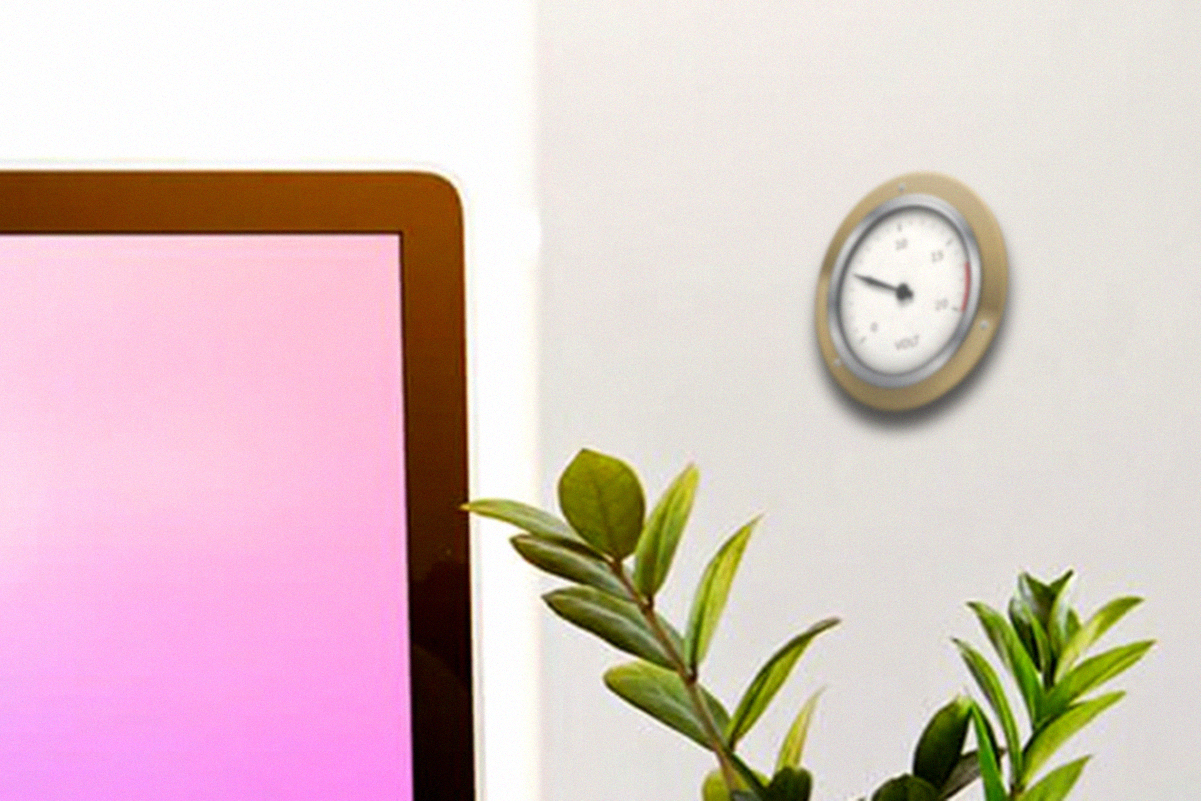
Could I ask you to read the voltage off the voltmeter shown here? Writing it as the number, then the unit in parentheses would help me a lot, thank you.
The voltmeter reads 5 (V)
